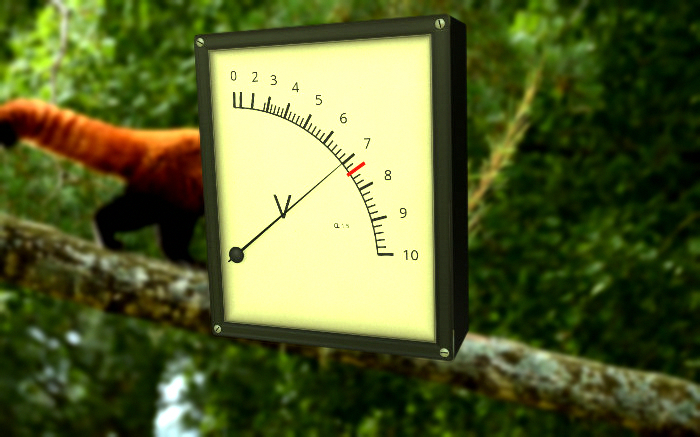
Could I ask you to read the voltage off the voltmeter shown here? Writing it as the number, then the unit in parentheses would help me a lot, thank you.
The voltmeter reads 7 (V)
